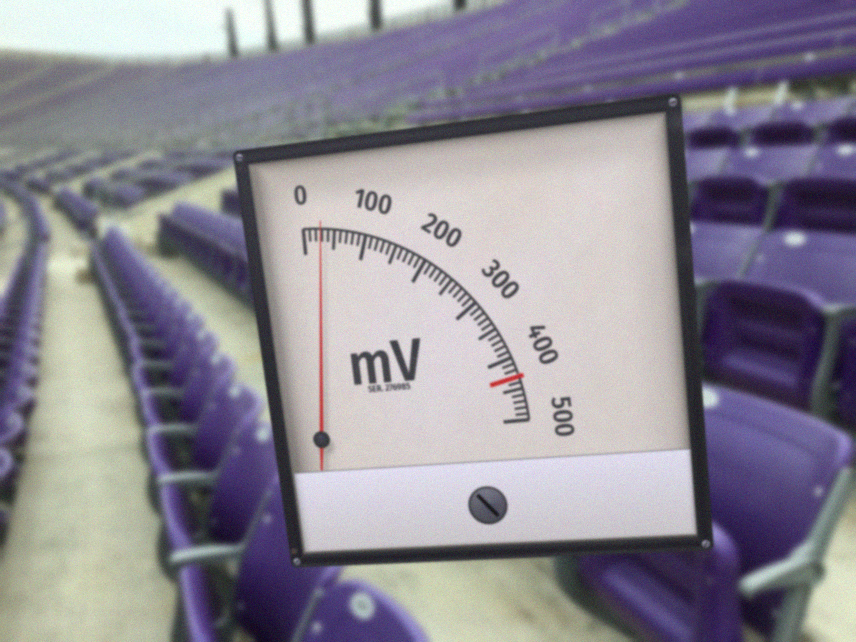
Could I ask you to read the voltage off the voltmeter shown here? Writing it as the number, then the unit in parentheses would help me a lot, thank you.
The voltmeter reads 30 (mV)
